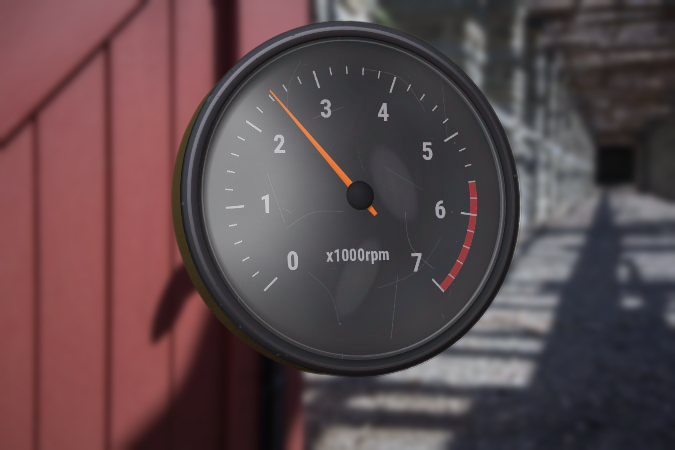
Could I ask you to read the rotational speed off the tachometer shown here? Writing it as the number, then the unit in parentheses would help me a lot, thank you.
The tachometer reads 2400 (rpm)
